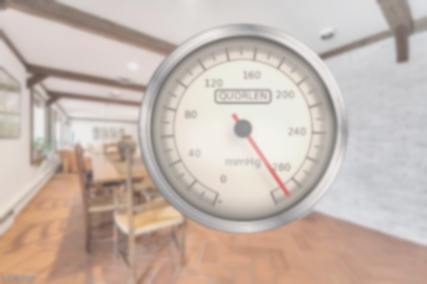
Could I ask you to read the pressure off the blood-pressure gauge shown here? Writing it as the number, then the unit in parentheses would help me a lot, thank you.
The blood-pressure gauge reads 290 (mmHg)
